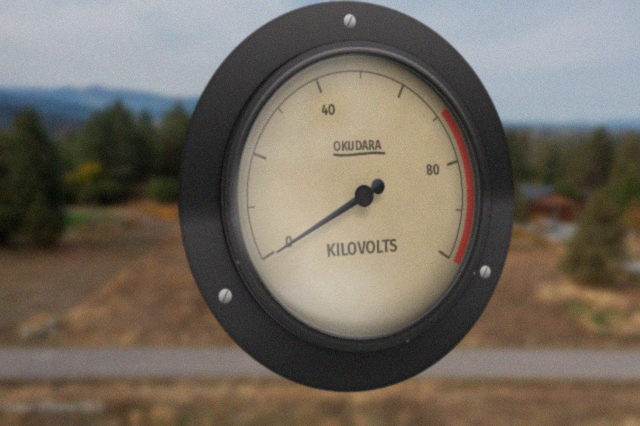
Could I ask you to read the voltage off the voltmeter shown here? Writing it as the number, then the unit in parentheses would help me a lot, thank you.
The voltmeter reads 0 (kV)
